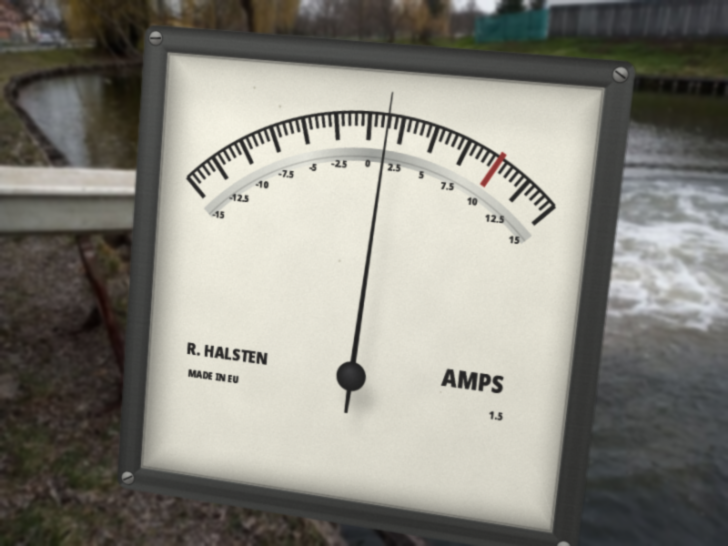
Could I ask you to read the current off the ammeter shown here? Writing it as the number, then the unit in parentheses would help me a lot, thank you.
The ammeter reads 1.5 (A)
